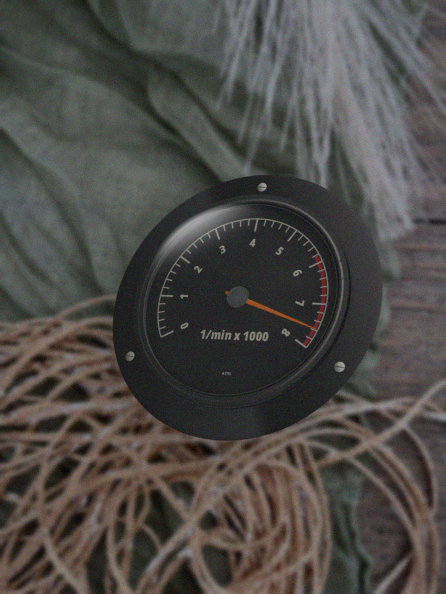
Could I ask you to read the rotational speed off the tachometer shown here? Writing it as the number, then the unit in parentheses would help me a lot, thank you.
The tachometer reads 7600 (rpm)
